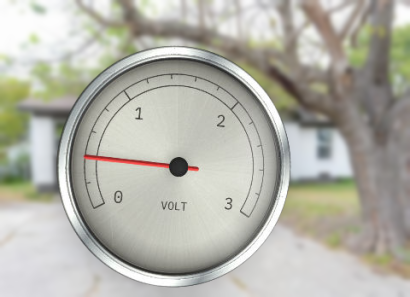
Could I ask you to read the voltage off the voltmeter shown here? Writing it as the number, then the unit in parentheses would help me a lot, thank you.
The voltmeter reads 0.4 (V)
